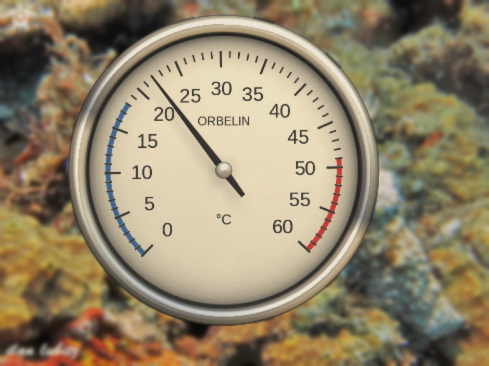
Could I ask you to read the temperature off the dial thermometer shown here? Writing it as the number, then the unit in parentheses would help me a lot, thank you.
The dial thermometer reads 22 (°C)
